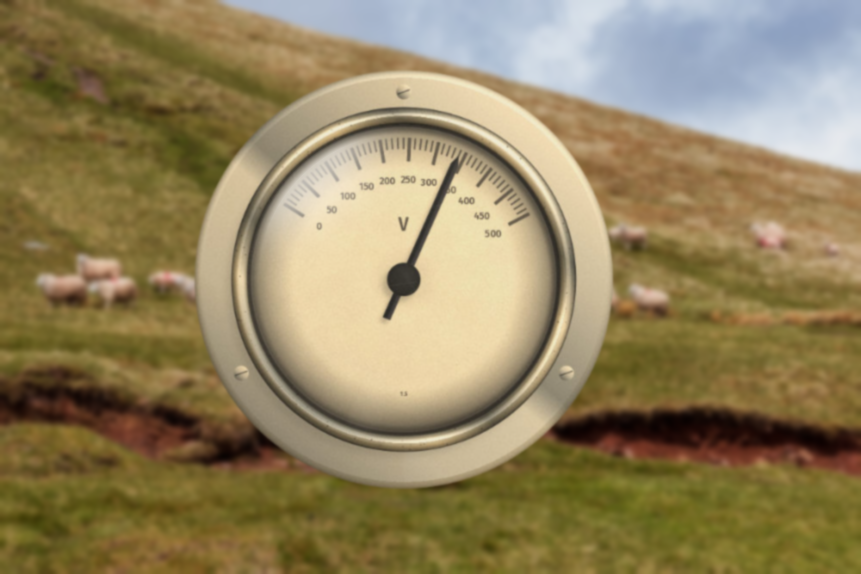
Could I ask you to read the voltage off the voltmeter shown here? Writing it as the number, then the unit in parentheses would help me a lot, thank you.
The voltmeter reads 340 (V)
